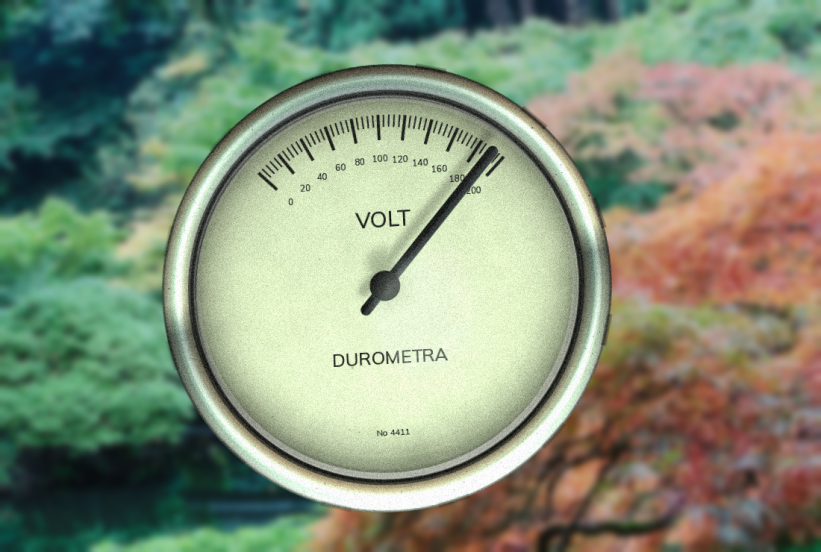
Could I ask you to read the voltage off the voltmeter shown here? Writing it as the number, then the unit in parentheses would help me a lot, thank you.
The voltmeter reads 192 (V)
